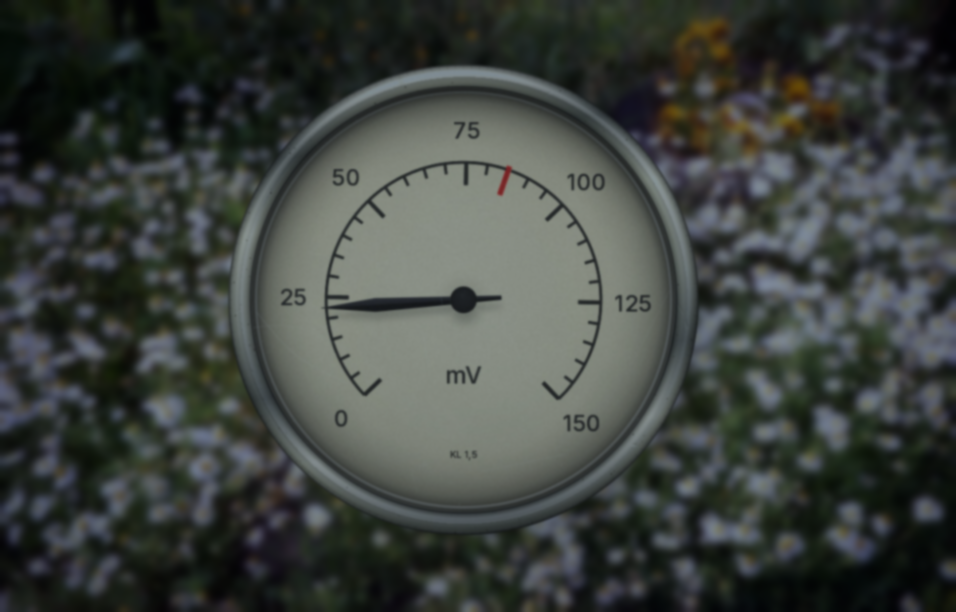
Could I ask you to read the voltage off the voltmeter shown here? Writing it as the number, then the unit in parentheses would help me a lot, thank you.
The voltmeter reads 22.5 (mV)
